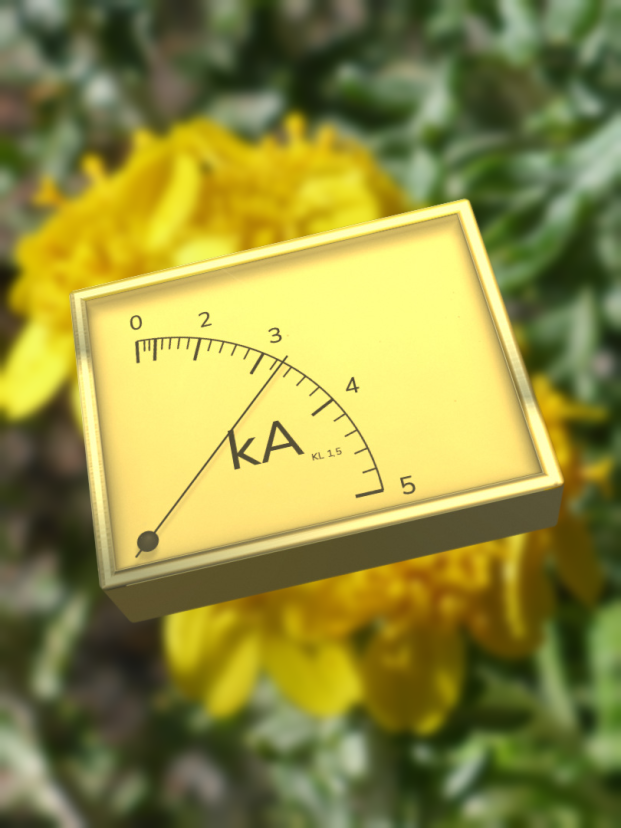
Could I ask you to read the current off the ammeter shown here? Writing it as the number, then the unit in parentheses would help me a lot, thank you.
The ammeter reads 3.3 (kA)
